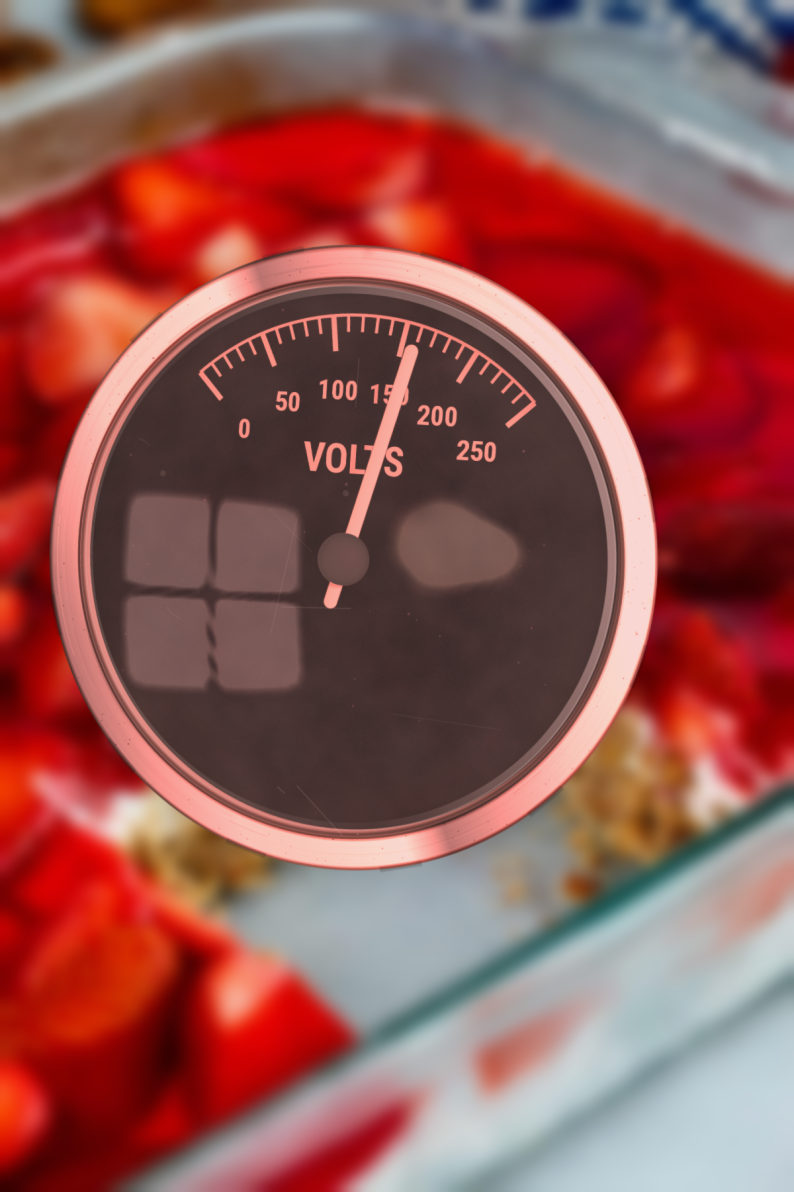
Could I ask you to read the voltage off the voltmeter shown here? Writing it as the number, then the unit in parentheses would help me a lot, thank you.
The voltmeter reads 160 (V)
